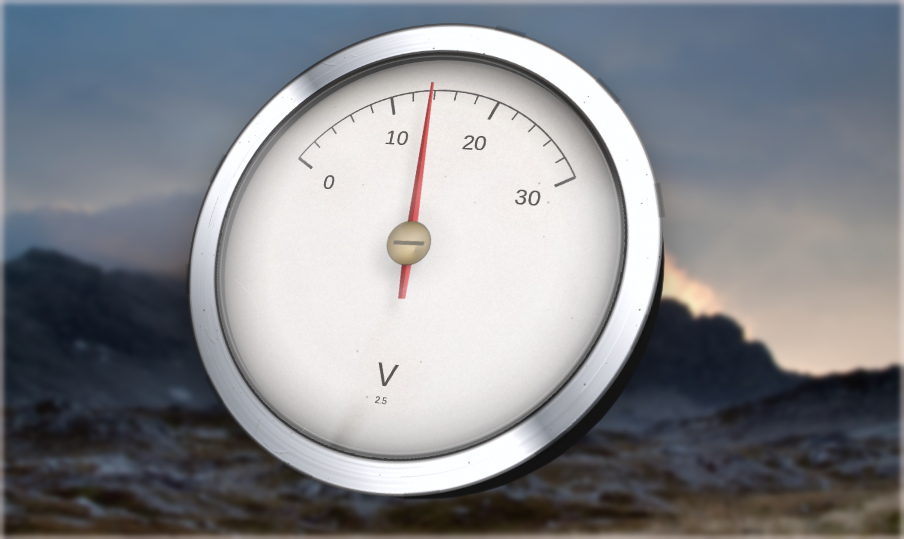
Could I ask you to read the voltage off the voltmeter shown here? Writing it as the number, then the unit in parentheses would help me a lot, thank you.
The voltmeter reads 14 (V)
